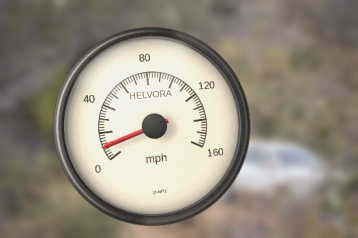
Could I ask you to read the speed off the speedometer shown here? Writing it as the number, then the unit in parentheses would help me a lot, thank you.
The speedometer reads 10 (mph)
